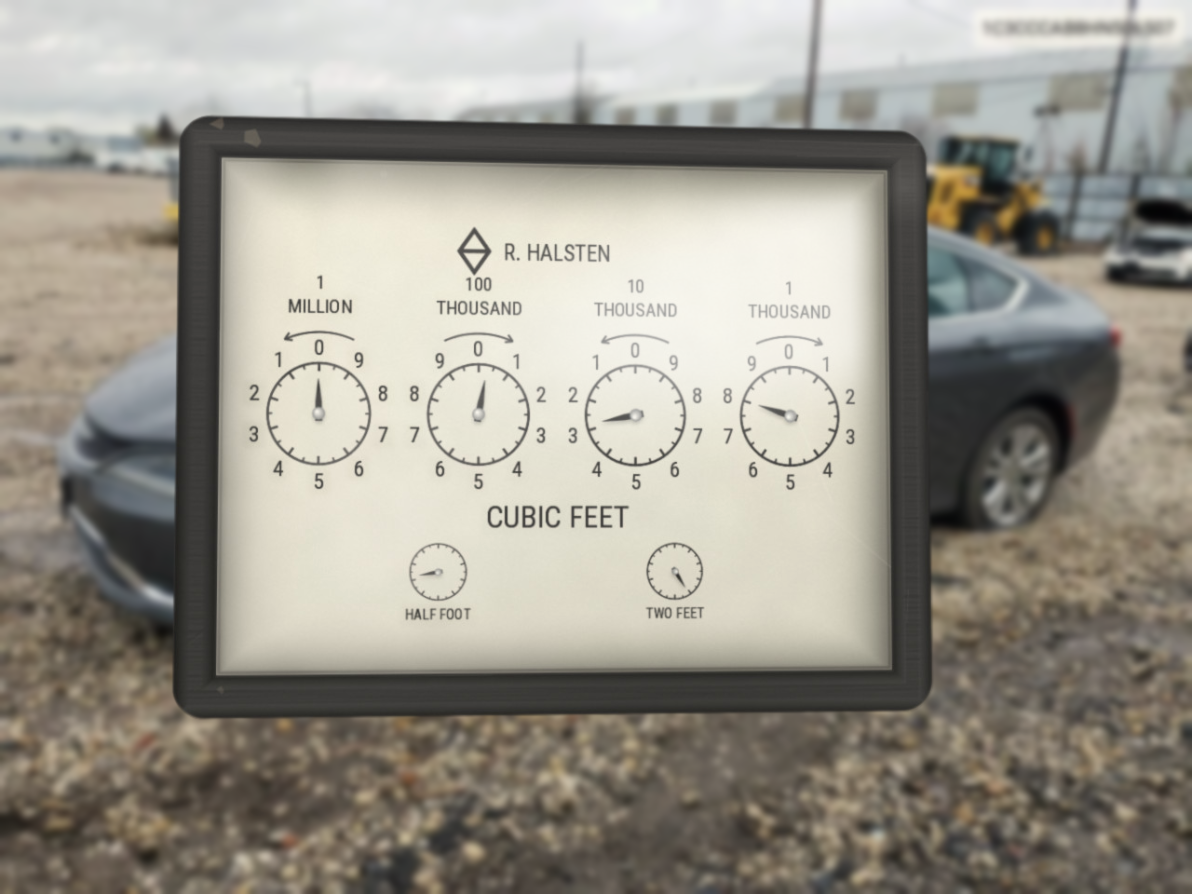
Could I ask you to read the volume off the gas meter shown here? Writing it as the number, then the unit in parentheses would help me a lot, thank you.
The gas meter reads 2800 (ft³)
